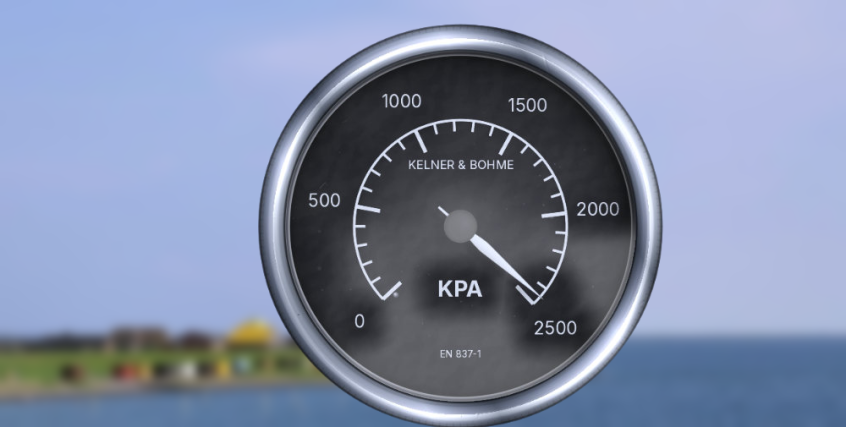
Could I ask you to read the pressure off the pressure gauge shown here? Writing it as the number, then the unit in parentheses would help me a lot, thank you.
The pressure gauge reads 2450 (kPa)
